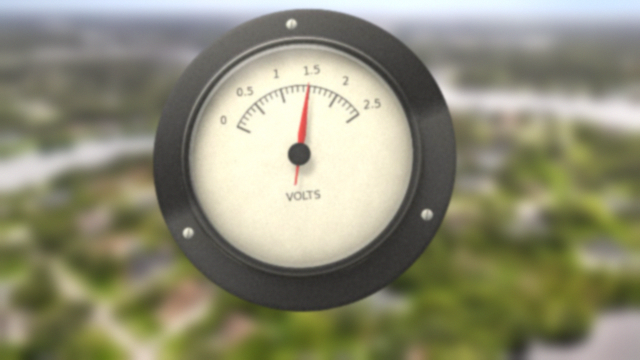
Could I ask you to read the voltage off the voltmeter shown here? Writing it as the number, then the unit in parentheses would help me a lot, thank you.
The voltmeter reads 1.5 (V)
